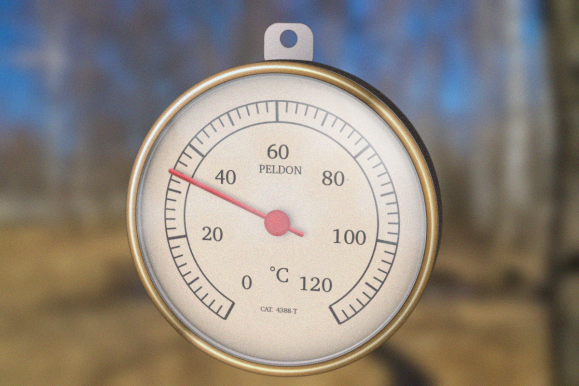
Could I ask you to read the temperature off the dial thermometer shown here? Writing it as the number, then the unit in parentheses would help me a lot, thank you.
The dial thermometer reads 34 (°C)
